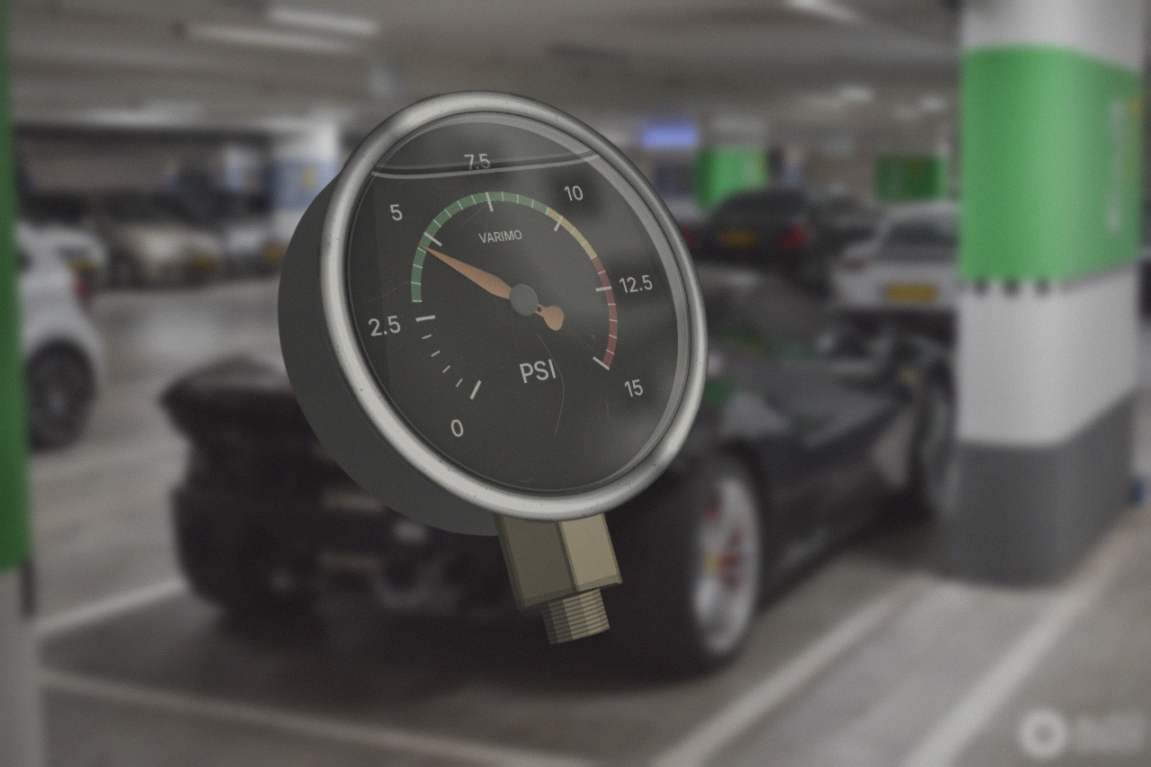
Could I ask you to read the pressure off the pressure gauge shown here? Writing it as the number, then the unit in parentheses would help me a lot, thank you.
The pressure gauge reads 4.5 (psi)
